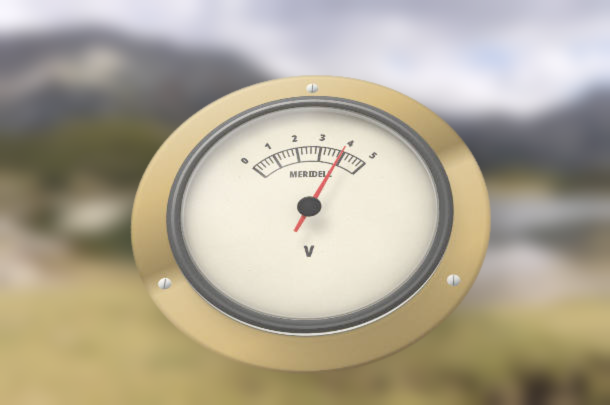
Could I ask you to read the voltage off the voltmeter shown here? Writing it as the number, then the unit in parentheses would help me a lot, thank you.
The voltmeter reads 4 (V)
